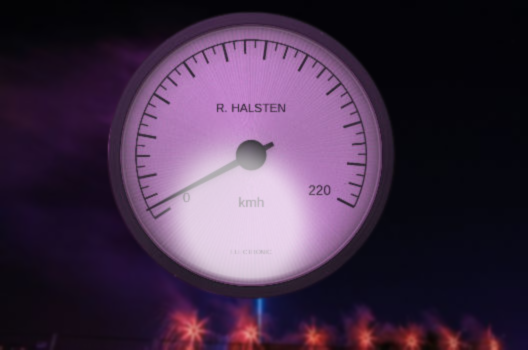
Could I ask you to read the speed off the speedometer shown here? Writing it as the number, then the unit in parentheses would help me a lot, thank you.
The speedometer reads 5 (km/h)
